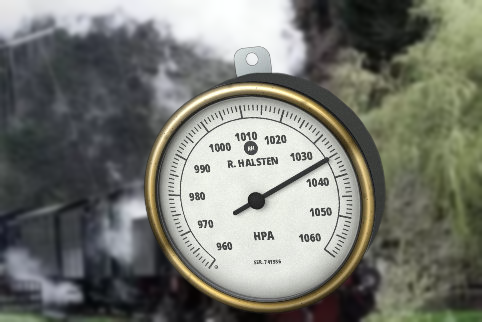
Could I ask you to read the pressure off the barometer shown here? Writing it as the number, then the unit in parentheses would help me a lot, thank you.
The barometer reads 1035 (hPa)
